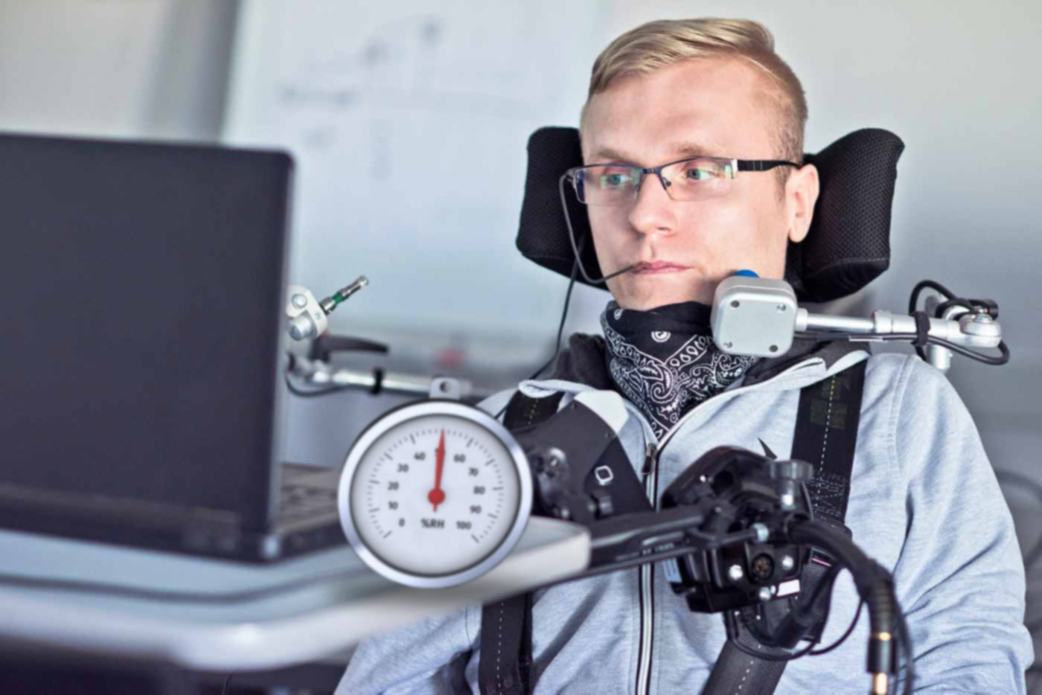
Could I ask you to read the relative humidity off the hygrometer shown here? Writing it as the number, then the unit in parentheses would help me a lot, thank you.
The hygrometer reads 50 (%)
